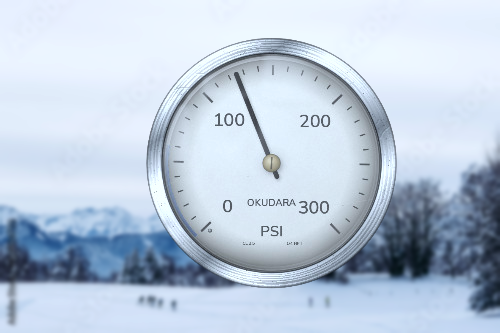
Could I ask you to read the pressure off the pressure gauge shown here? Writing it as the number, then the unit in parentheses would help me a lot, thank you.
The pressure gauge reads 125 (psi)
